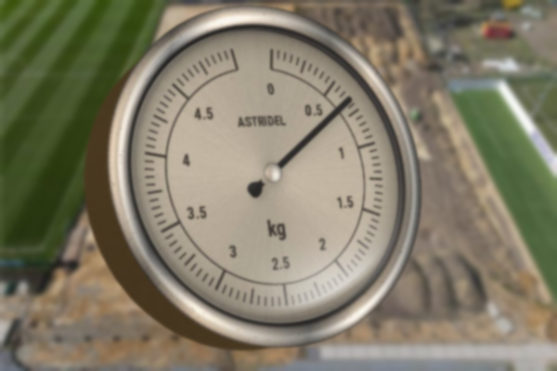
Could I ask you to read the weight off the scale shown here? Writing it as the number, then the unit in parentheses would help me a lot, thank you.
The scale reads 0.65 (kg)
